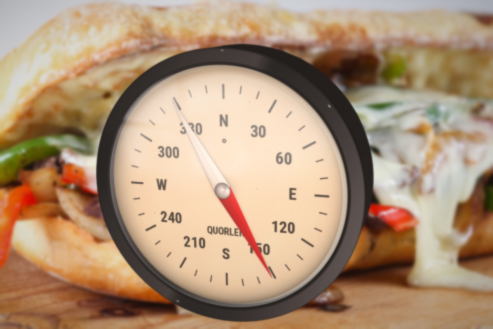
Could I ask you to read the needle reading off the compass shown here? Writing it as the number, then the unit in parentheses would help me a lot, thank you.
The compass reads 150 (°)
